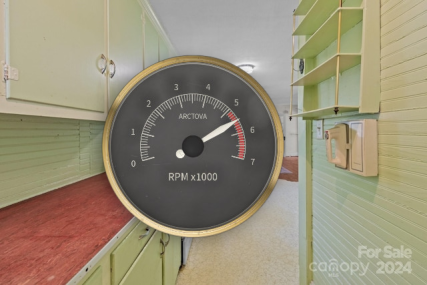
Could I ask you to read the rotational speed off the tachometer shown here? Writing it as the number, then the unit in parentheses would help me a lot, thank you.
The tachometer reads 5500 (rpm)
